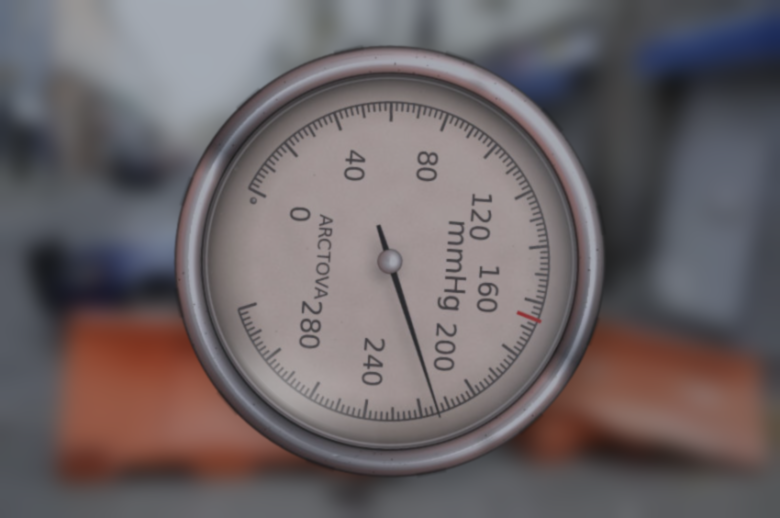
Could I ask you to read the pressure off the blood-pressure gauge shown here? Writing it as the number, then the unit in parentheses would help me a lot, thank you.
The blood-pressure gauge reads 214 (mmHg)
